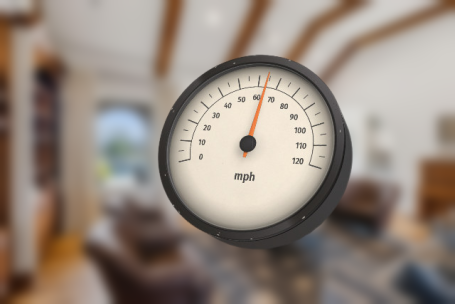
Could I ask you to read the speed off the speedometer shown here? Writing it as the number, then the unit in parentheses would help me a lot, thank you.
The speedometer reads 65 (mph)
